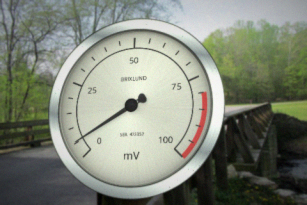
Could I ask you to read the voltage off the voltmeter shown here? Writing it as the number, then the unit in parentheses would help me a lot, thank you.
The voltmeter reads 5 (mV)
